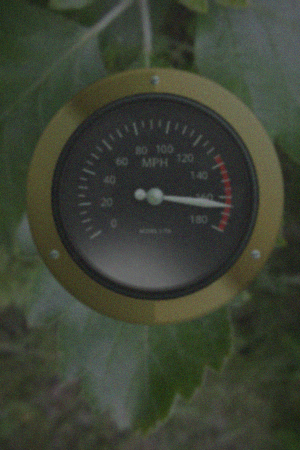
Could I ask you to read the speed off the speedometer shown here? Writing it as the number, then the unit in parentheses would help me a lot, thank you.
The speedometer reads 165 (mph)
